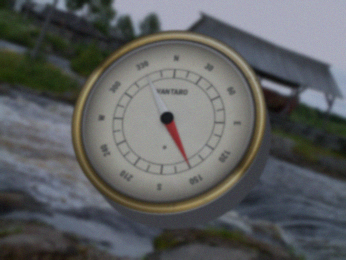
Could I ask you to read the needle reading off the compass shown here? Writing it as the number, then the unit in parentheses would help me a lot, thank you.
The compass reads 150 (°)
